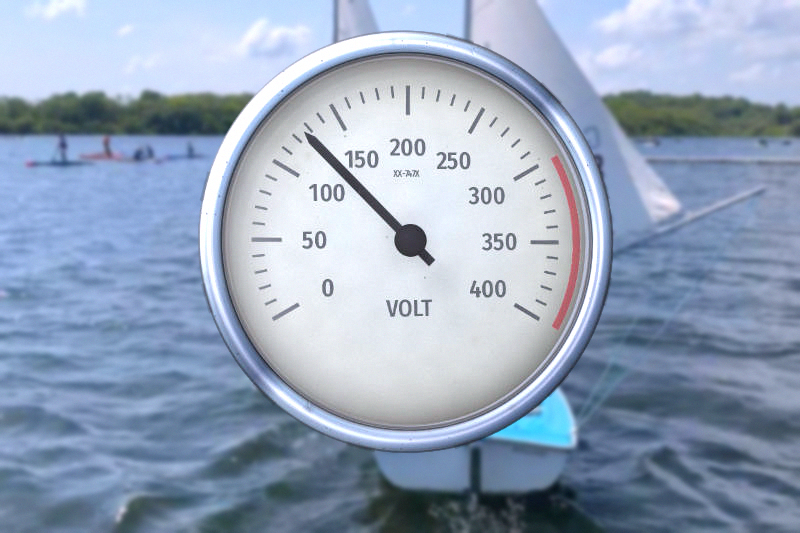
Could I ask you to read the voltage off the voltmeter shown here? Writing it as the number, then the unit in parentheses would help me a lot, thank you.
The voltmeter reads 125 (V)
